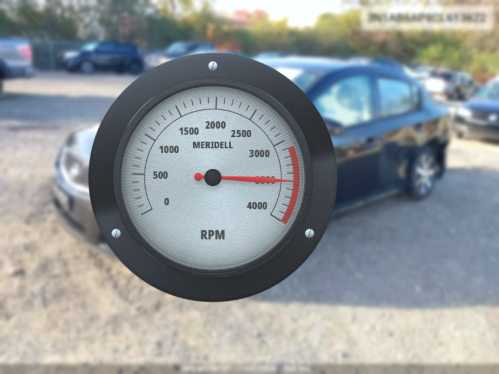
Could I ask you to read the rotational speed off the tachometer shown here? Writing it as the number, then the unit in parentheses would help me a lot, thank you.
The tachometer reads 3500 (rpm)
